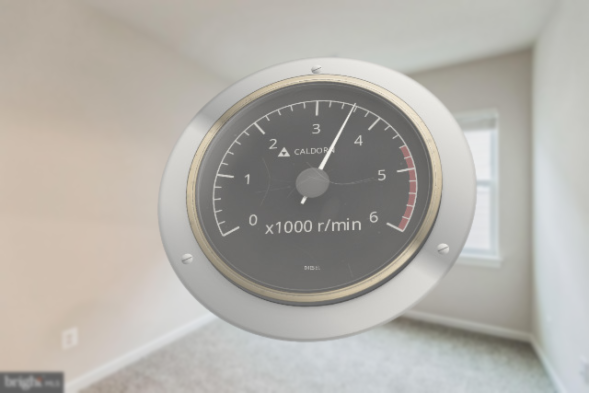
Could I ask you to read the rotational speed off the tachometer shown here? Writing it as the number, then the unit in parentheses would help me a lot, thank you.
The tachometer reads 3600 (rpm)
